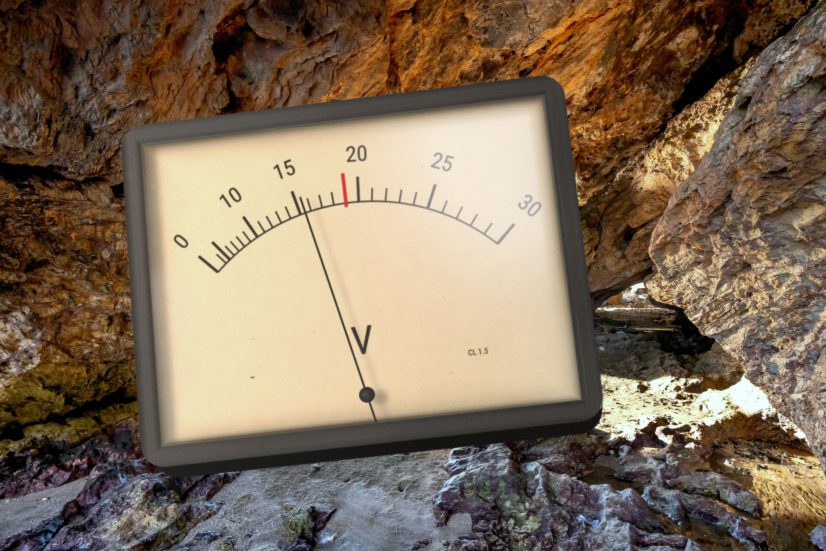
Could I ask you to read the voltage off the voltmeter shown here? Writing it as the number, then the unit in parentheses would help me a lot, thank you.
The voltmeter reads 15.5 (V)
